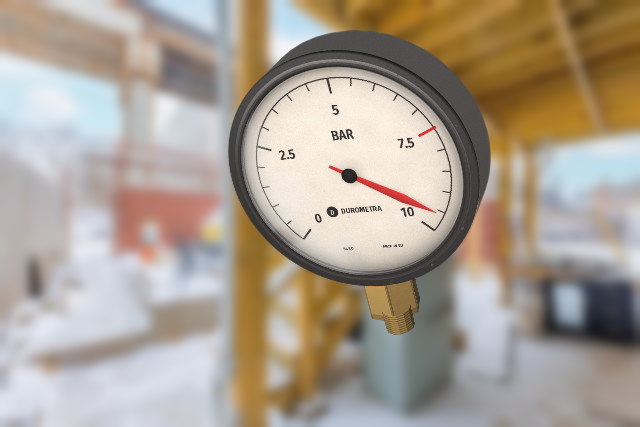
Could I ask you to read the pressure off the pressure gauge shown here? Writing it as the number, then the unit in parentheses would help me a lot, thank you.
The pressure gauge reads 9.5 (bar)
